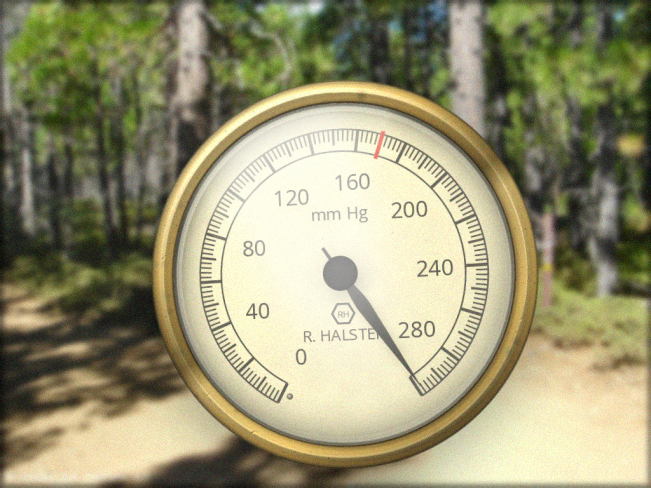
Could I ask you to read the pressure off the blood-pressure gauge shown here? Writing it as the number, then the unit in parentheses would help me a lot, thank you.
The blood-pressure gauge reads 298 (mmHg)
